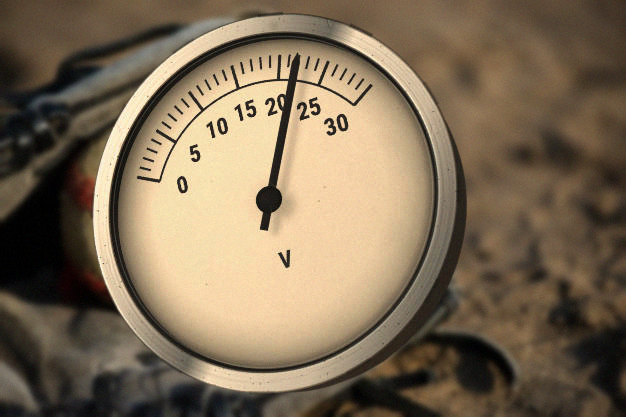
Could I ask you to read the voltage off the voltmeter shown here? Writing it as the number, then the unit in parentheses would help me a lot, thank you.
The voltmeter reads 22 (V)
